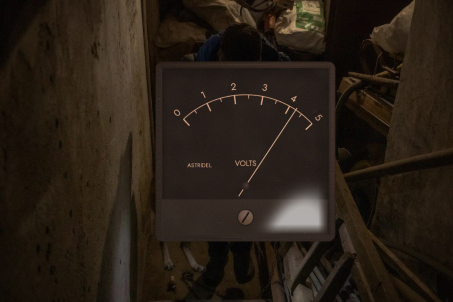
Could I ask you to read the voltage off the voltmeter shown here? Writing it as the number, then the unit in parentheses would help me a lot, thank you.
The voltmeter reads 4.25 (V)
